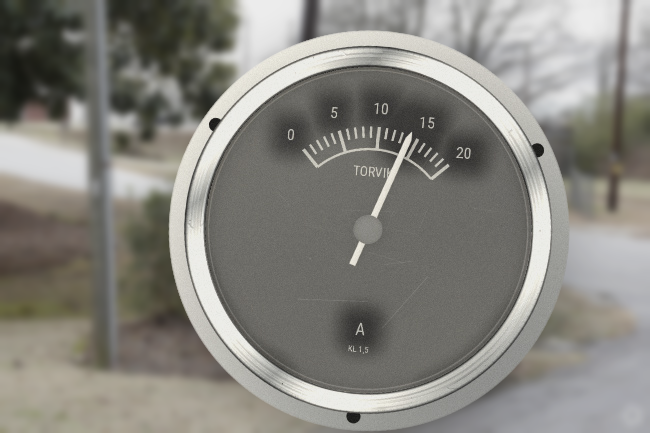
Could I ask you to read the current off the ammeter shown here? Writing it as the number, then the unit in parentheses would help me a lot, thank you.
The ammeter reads 14 (A)
